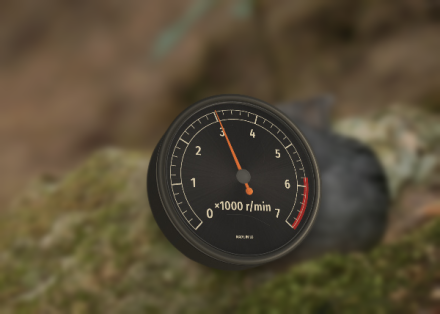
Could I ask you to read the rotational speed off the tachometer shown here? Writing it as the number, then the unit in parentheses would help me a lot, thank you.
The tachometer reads 3000 (rpm)
